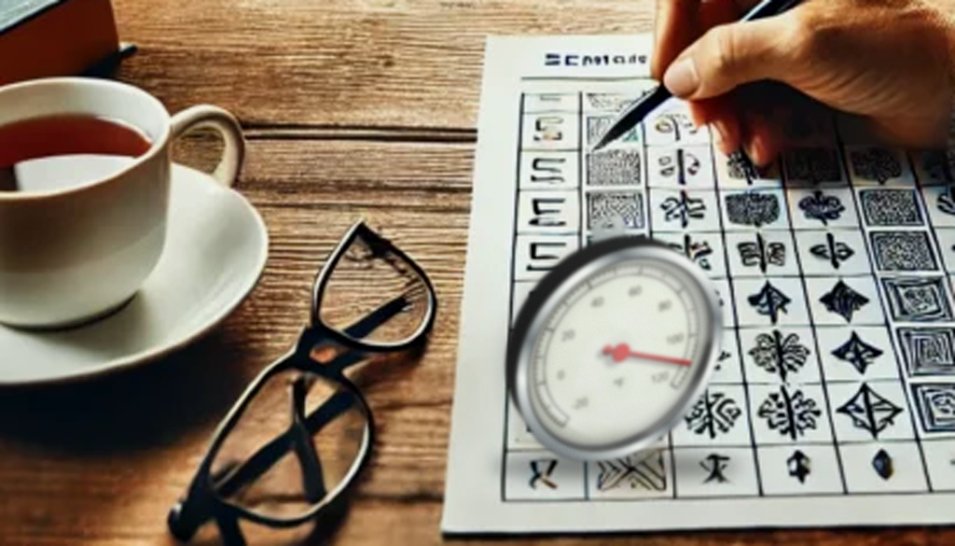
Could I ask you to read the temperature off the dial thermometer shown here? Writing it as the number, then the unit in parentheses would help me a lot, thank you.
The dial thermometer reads 110 (°F)
